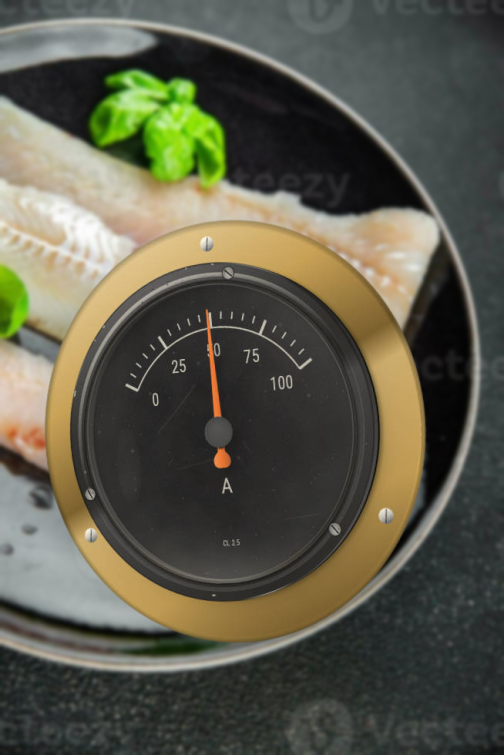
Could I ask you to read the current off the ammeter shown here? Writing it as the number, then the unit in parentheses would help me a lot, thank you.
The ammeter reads 50 (A)
